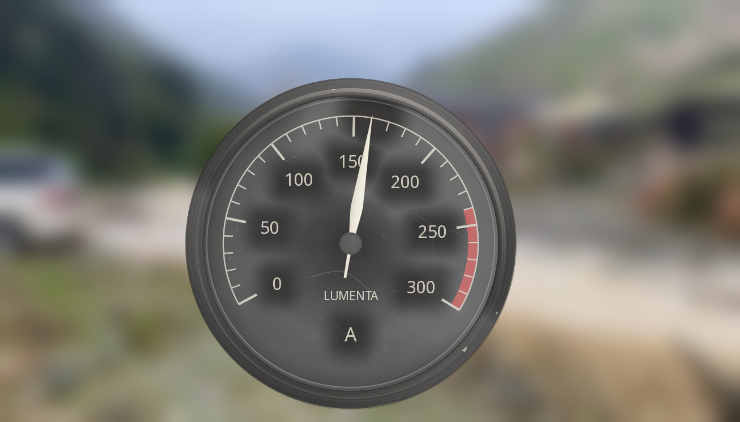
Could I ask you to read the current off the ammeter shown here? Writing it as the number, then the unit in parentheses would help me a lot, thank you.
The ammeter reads 160 (A)
